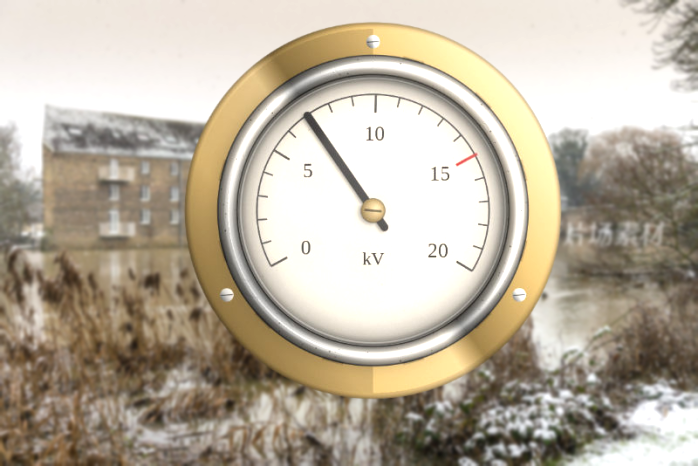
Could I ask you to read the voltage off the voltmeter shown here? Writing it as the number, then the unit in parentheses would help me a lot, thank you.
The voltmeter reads 7 (kV)
